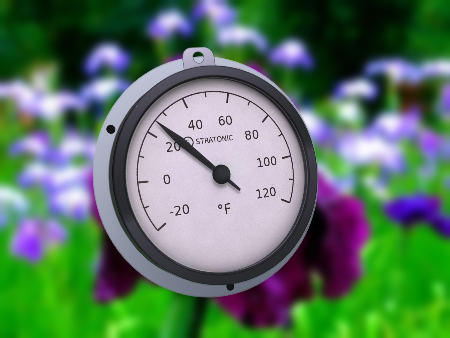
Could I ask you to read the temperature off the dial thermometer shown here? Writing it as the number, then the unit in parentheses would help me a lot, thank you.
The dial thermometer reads 25 (°F)
